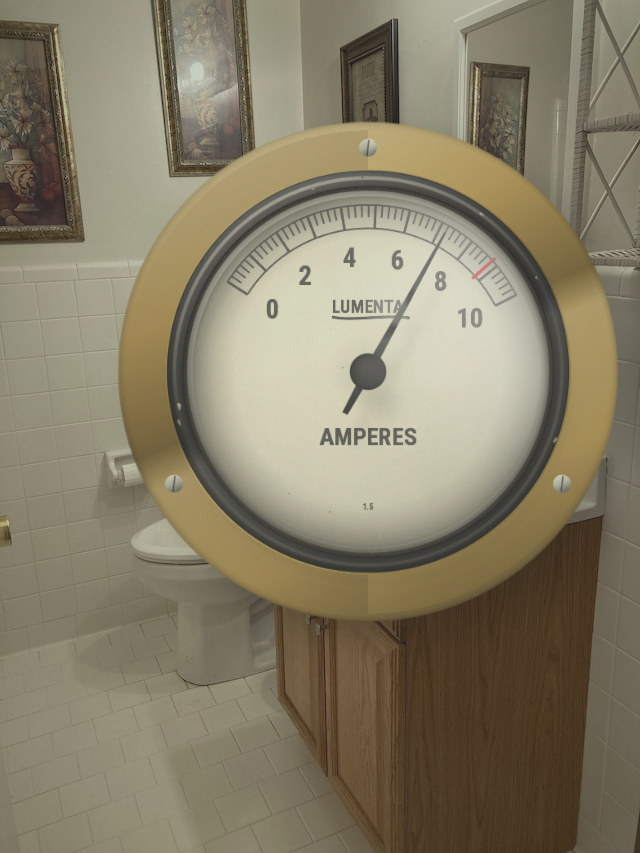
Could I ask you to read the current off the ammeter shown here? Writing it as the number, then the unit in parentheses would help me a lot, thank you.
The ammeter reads 7.2 (A)
